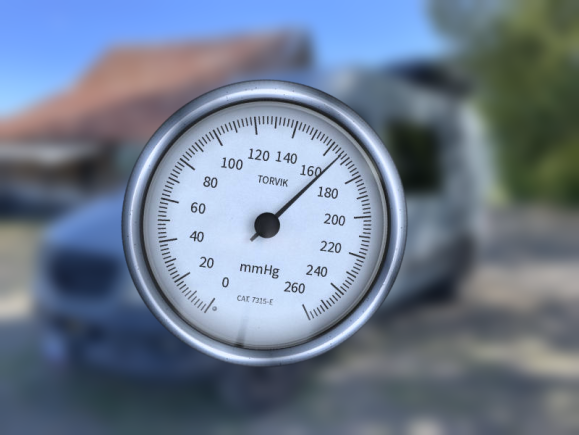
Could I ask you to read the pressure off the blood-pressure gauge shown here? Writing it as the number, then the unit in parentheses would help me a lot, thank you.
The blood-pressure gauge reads 166 (mmHg)
